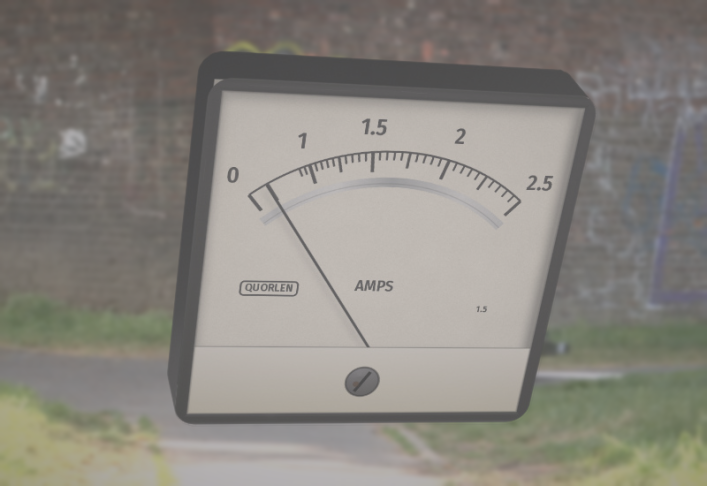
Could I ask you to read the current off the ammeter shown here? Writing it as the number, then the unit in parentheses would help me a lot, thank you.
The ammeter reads 0.5 (A)
